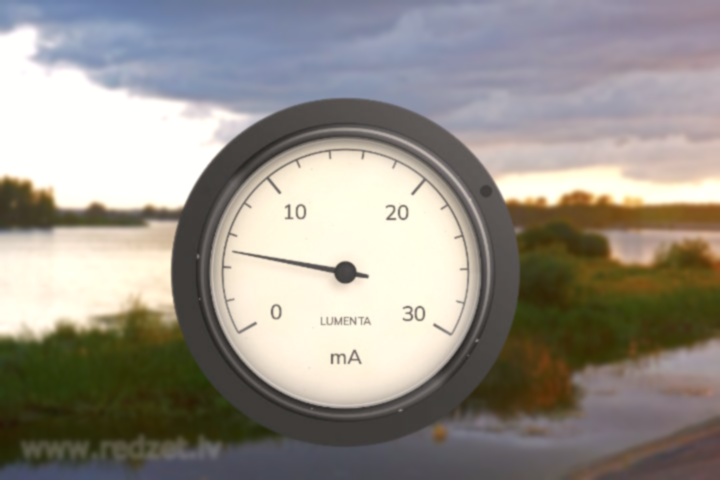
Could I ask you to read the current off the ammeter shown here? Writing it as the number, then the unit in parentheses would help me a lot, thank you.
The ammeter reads 5 (mA)
